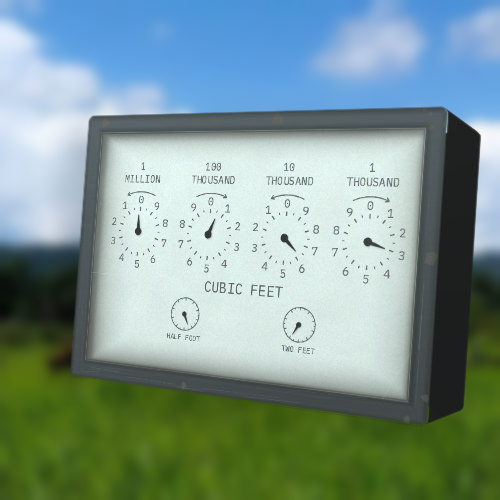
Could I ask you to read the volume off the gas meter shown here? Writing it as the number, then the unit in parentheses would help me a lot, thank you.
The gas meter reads 6300 (ft³)
